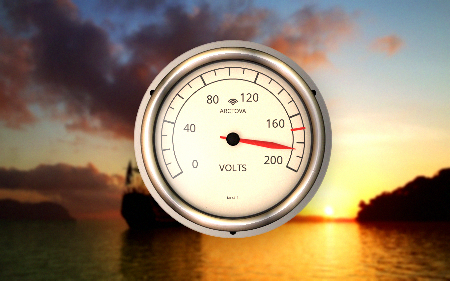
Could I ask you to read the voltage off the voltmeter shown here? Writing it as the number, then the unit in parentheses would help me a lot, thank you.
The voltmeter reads 185 (V)
